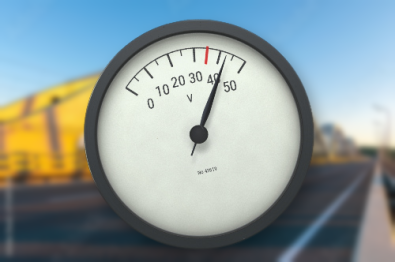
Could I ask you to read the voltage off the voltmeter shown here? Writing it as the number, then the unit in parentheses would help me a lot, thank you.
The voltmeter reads 42.5 (V)
